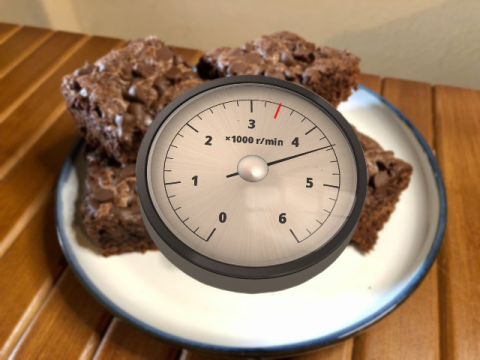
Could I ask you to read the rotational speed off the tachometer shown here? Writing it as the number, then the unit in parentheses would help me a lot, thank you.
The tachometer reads 4400 (rpm)
